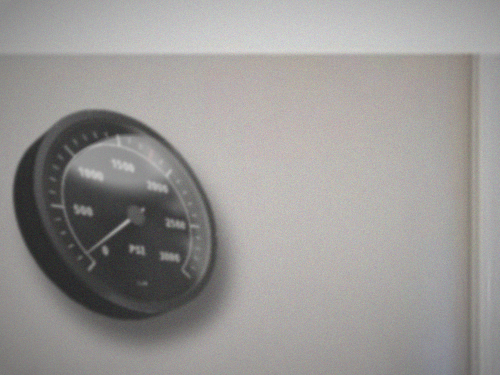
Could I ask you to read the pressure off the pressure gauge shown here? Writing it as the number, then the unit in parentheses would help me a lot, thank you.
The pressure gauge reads 100 (psi)
